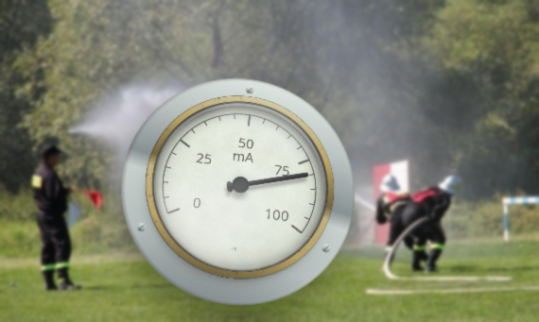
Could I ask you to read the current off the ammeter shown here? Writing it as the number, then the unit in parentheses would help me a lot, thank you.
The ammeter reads 80 (mA)
